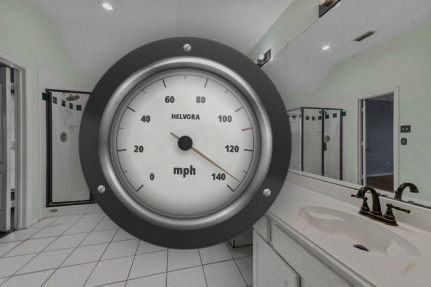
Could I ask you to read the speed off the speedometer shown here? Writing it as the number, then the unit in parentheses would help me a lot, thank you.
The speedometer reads 135 (mph)
